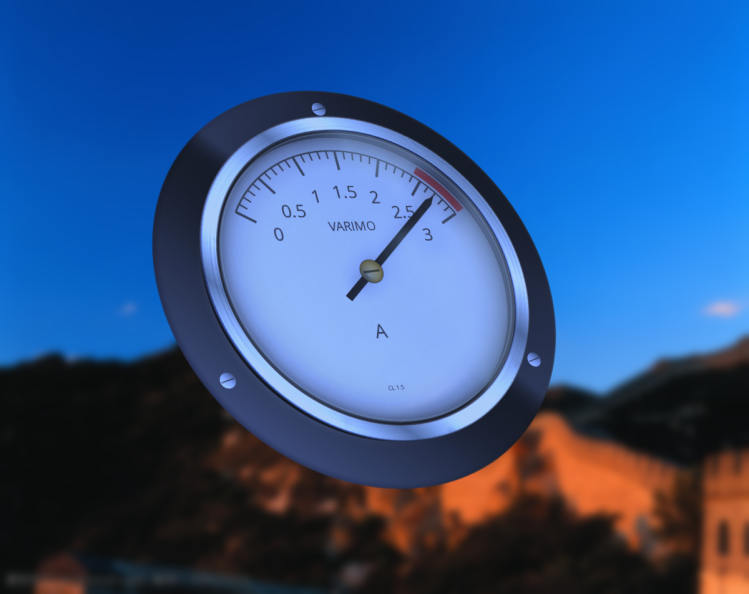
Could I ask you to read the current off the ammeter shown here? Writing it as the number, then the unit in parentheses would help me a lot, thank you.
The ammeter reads 2.7 (A)
